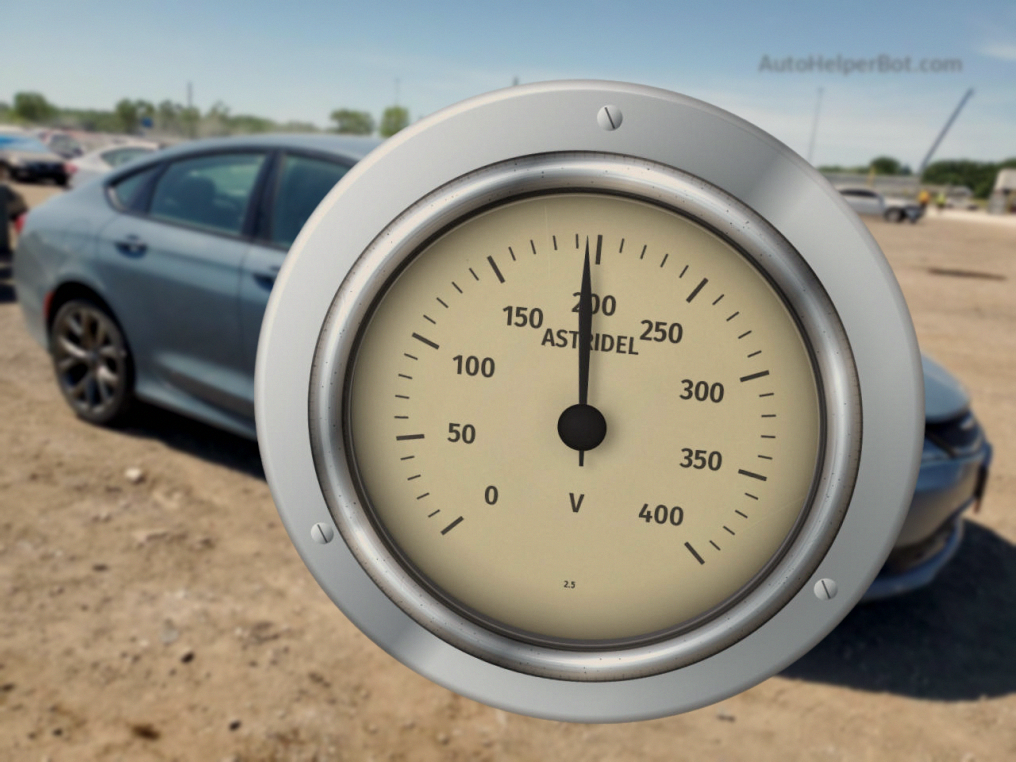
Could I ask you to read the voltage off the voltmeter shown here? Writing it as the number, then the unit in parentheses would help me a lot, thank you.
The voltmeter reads 195 (V)
